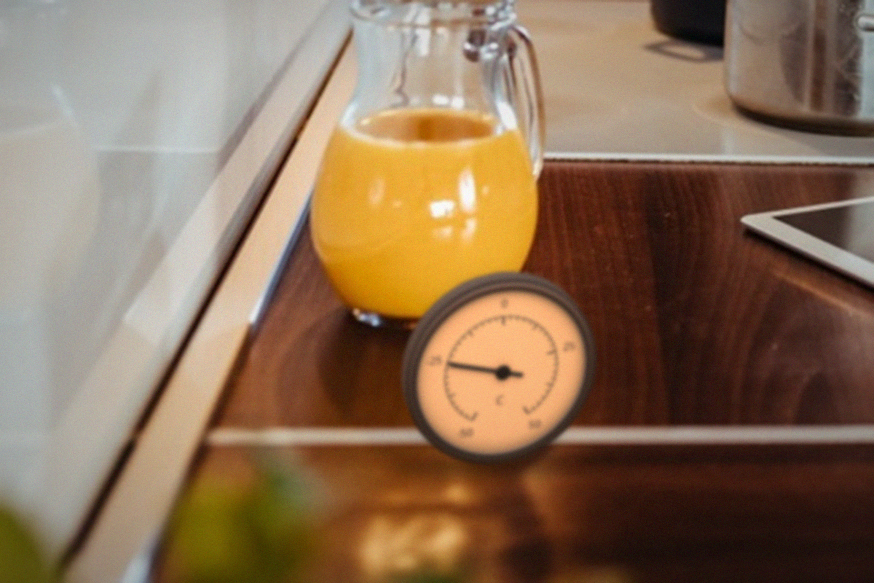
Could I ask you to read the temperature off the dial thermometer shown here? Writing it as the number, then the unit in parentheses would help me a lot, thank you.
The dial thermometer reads -25 (°C)
